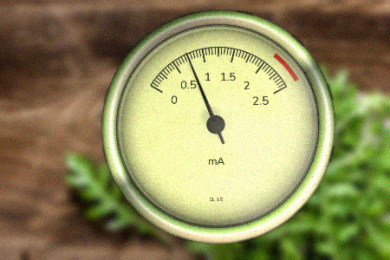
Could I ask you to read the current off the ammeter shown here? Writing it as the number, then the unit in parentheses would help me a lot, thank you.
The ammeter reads 0.75 (mA)
